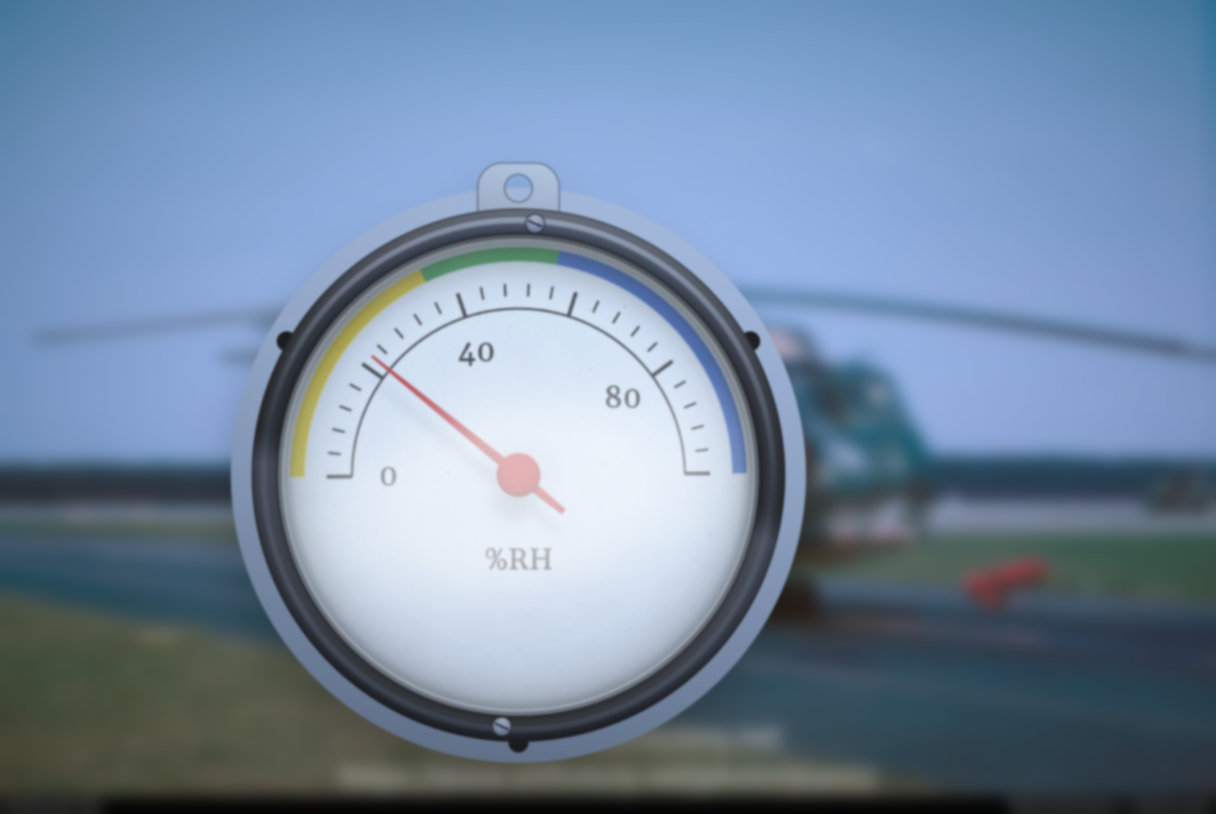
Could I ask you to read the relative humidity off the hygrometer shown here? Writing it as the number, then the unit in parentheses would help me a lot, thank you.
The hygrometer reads 22 (%)
